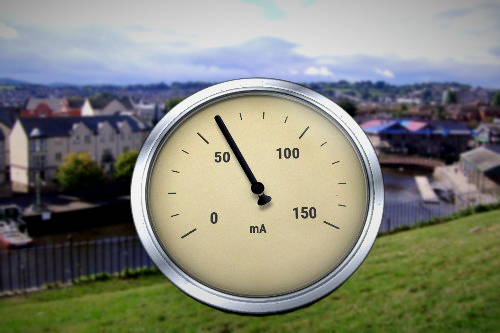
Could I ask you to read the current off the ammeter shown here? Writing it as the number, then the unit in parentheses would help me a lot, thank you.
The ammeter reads 60 (mA)
